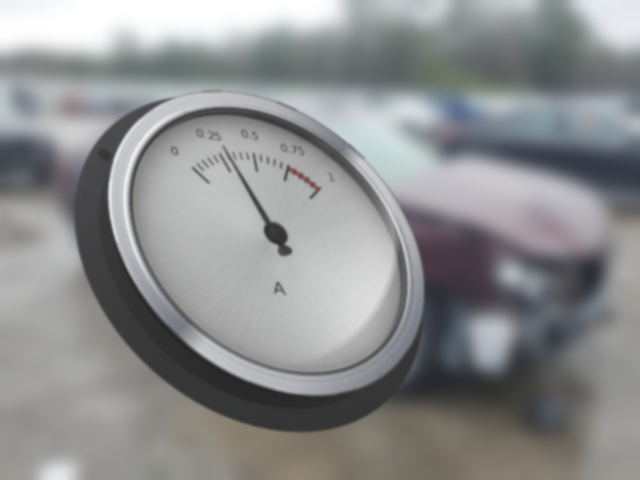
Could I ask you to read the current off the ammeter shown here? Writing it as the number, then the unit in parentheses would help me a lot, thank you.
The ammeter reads 0.25 (A)
